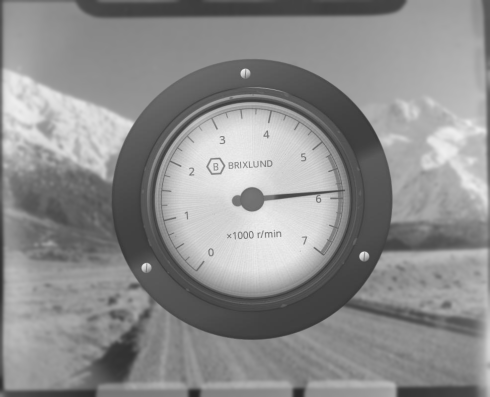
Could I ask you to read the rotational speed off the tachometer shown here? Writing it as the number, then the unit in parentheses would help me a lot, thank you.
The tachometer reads 5875 (rpm)
